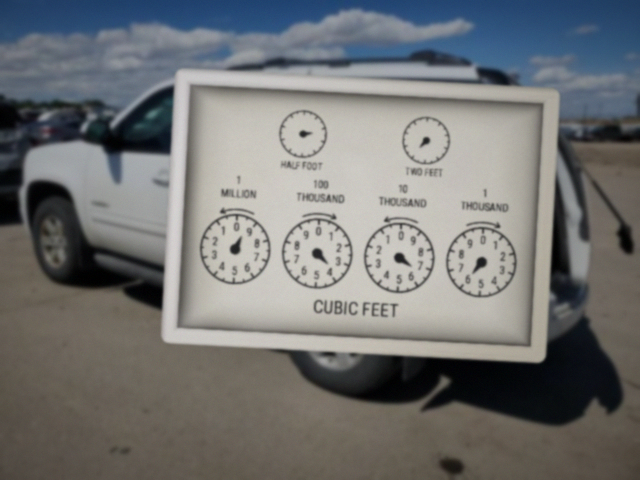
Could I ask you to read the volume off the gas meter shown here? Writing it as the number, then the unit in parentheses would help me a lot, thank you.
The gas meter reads 936600 (ft³)
